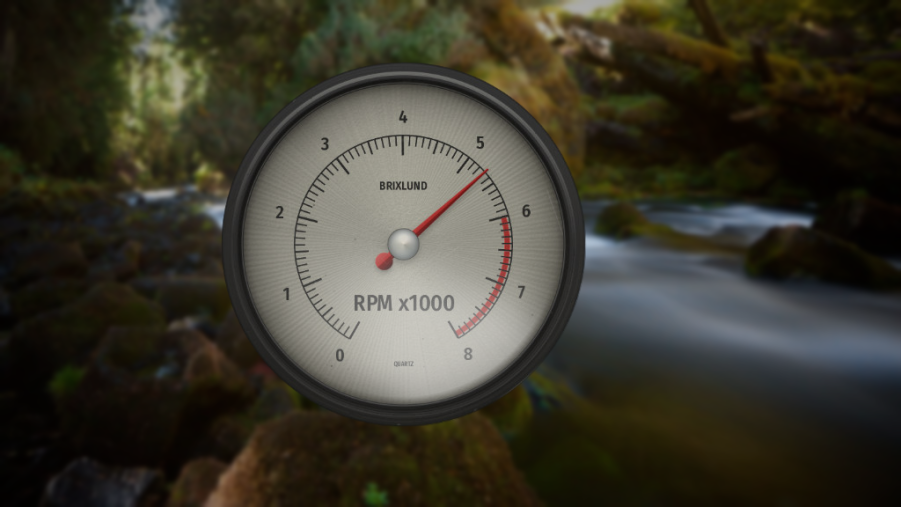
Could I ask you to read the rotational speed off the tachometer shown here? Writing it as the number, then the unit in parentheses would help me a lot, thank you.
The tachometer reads 5300 (rpm)
